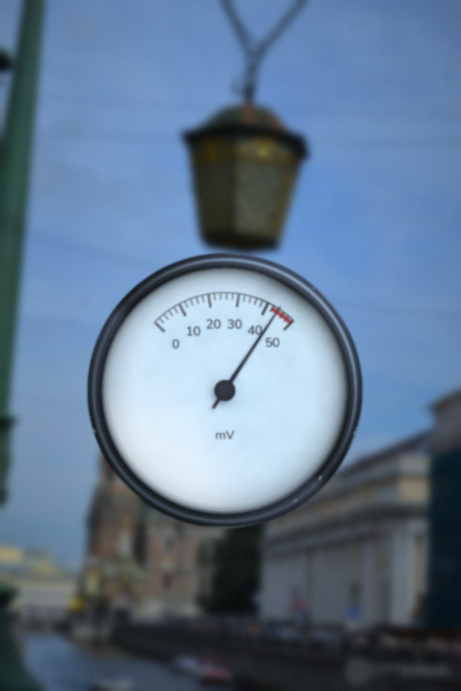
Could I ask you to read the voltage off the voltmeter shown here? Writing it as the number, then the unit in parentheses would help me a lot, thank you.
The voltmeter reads 44 (mV)
